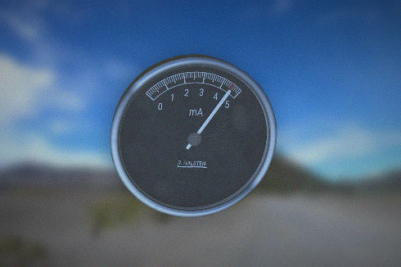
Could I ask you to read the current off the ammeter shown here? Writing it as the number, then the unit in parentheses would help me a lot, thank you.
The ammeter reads 4.5 (mA)
